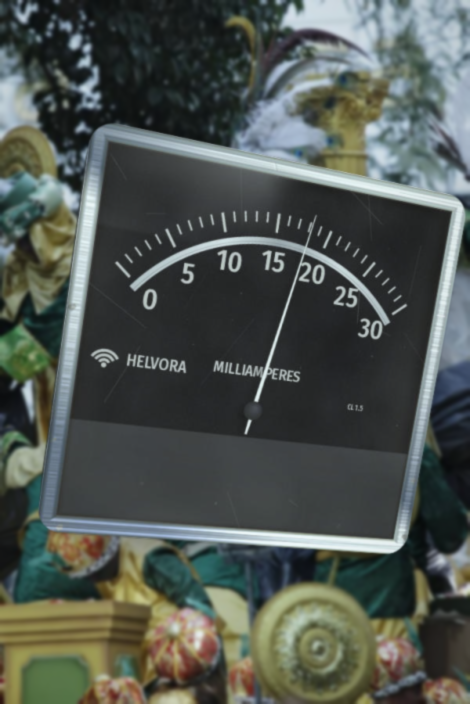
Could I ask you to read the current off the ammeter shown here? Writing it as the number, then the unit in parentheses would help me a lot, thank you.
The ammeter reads 18 (mA)
